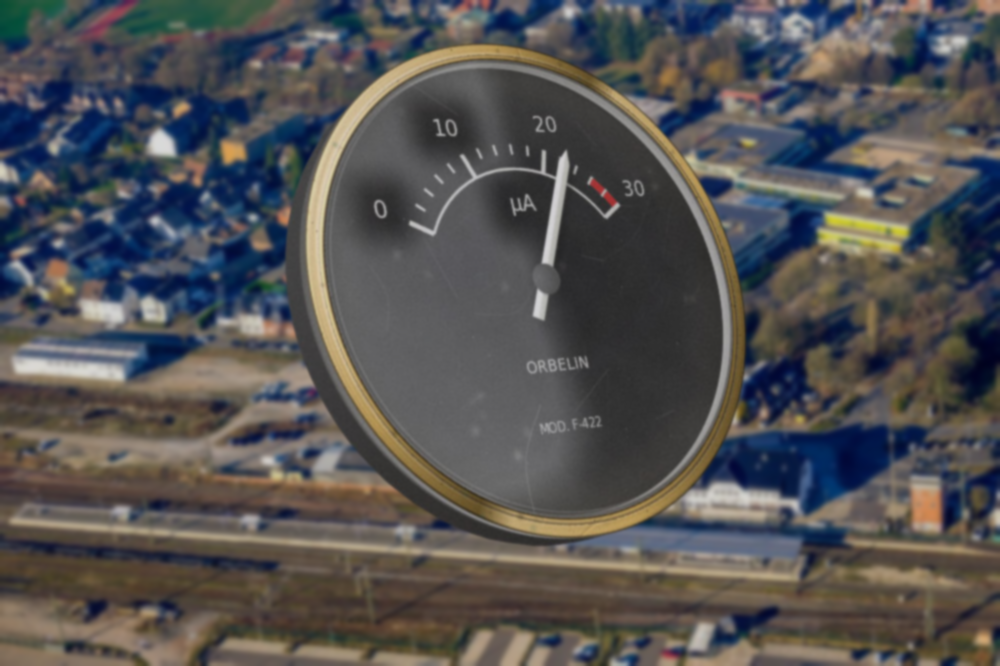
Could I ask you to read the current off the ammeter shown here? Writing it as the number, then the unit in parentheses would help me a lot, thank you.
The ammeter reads 22 (µA)
